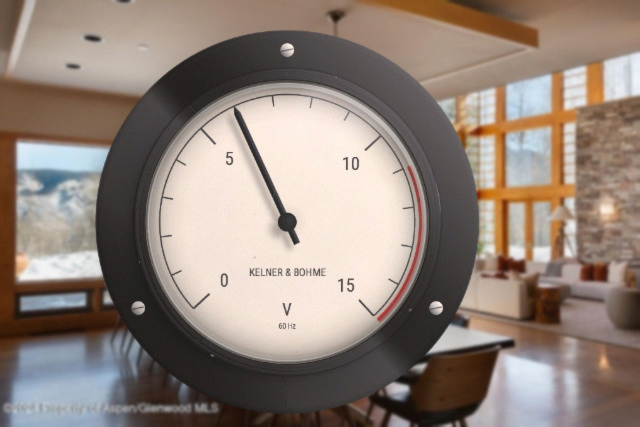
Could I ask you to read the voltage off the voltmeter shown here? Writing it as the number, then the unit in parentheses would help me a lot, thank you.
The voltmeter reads 6 (V)
